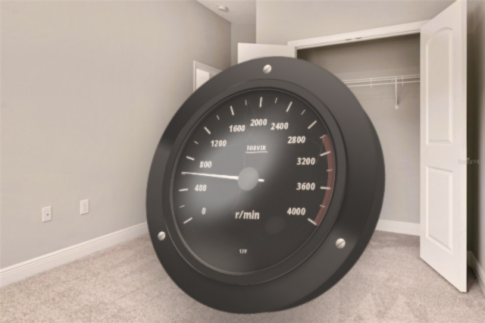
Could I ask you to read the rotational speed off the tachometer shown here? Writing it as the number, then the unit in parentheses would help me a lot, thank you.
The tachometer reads 600 (rpm)
